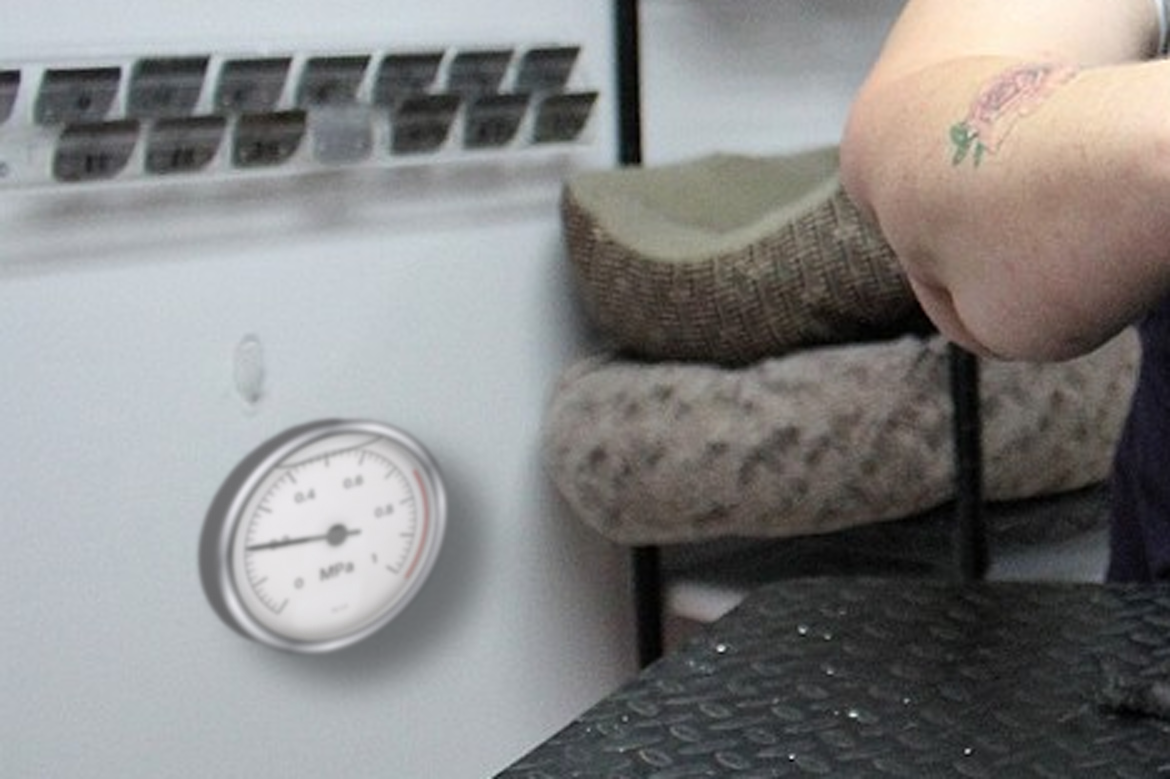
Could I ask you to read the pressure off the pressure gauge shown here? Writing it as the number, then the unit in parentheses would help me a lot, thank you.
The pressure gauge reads 0.2 (MPa)
